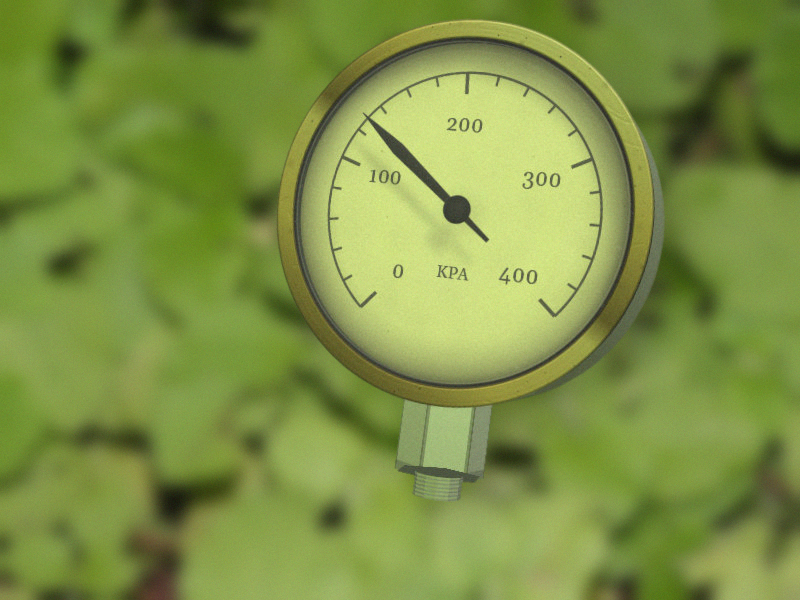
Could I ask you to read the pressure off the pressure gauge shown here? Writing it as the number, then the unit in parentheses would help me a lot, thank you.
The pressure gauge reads 130 (kPa)
